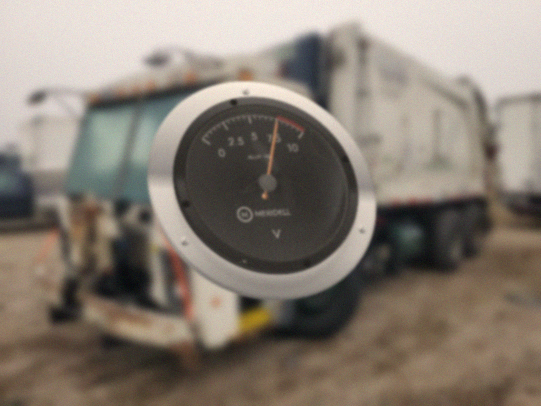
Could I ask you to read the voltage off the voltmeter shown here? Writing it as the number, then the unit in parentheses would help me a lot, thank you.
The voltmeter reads 7.5 (V)
